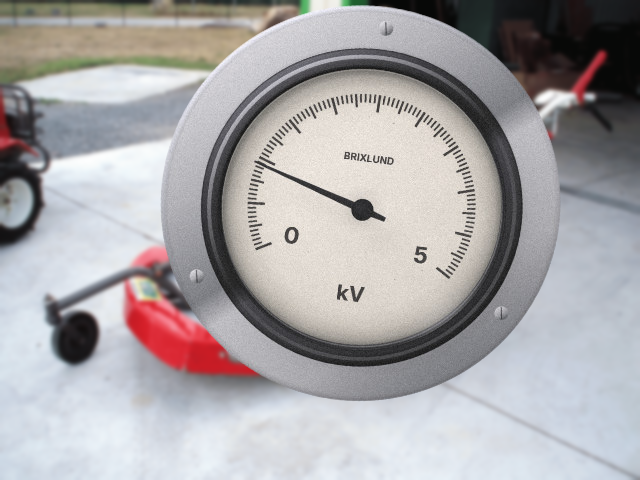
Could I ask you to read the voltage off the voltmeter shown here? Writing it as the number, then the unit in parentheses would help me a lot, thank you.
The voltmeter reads 0.95 (kV)
